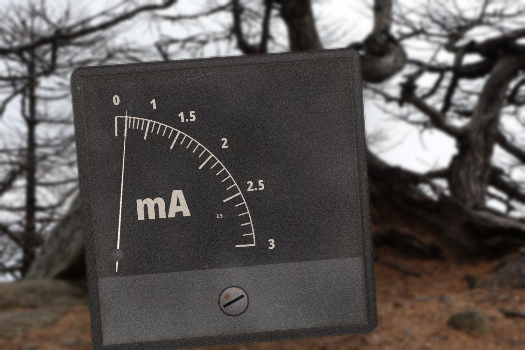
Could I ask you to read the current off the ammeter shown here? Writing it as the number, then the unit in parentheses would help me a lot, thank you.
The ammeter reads 0.5 (mA)
